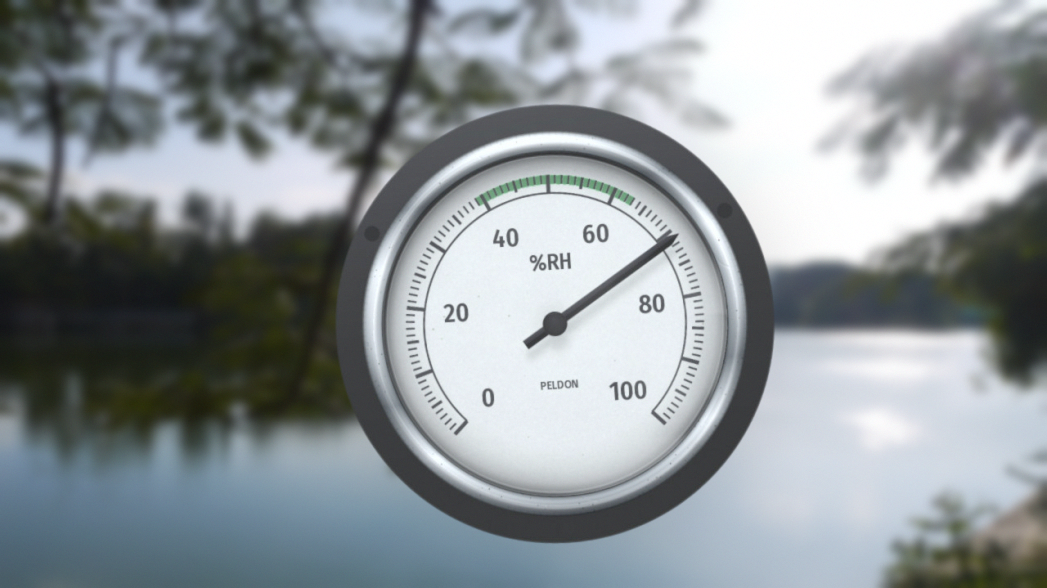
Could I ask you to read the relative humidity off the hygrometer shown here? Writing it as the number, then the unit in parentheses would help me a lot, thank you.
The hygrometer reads 71 (%)
